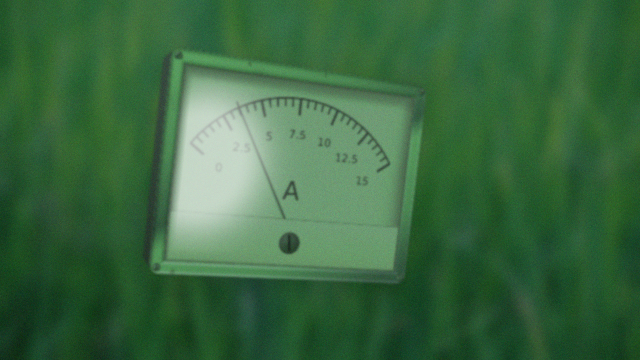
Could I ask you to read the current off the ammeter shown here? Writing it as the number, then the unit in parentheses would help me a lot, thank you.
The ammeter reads 3.5 (A)
